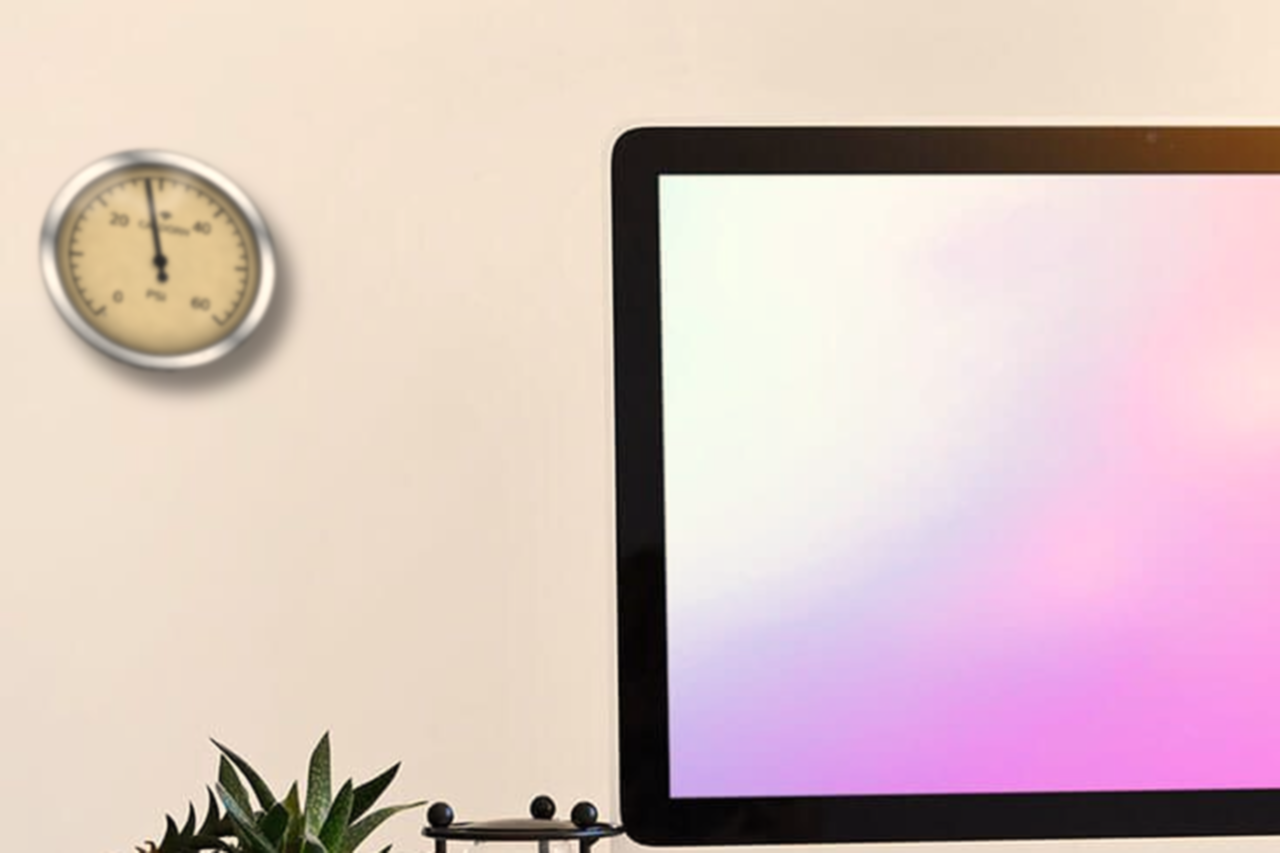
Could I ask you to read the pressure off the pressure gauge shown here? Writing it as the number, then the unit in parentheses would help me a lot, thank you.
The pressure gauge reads 28 (psi)
